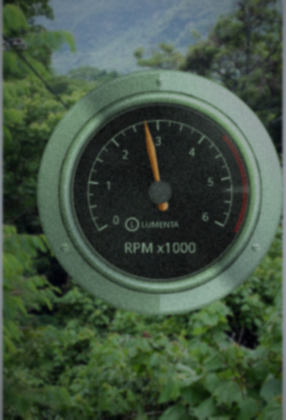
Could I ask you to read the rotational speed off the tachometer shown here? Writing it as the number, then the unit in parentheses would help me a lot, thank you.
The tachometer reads 2750 (rpm)
